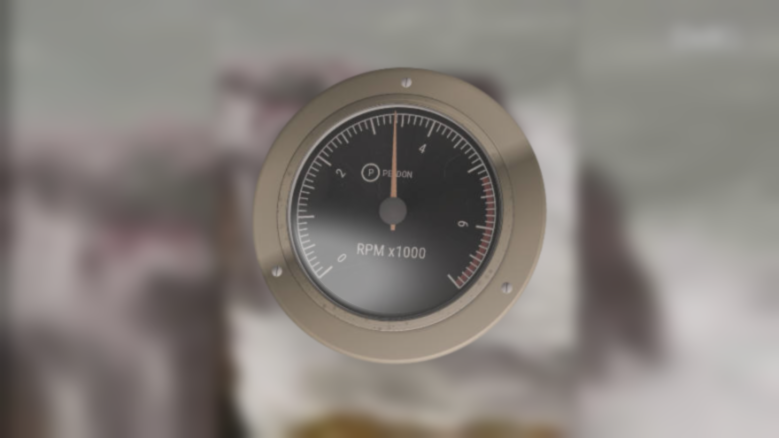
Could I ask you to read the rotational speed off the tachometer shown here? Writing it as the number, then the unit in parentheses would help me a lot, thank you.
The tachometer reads 3400 (rpm)
